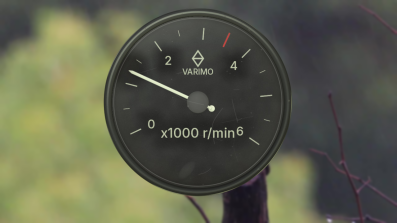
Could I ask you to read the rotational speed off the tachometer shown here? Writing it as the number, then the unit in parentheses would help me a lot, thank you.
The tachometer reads 1250 (rpm)
